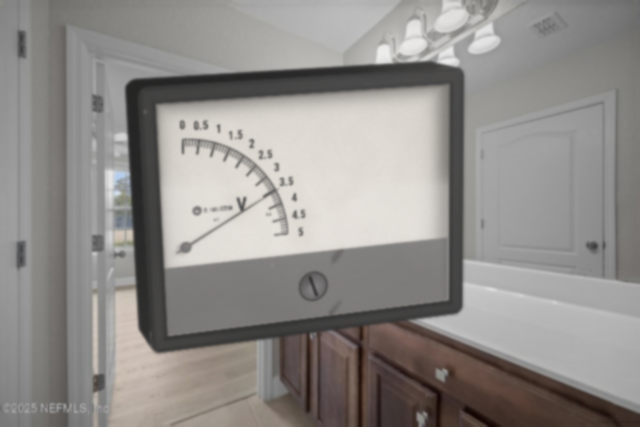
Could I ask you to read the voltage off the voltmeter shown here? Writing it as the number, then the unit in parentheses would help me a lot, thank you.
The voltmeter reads 3.5 (V)
